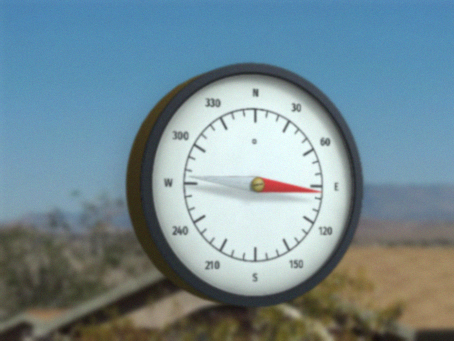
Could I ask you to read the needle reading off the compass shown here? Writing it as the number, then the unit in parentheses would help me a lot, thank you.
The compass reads 95 (°)
